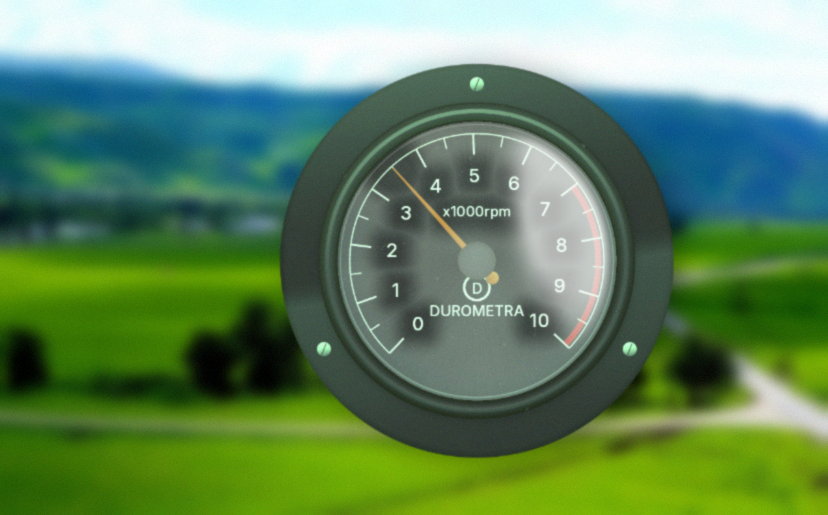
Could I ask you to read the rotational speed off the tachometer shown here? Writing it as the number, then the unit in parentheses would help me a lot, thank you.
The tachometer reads 3500 (rpm)
